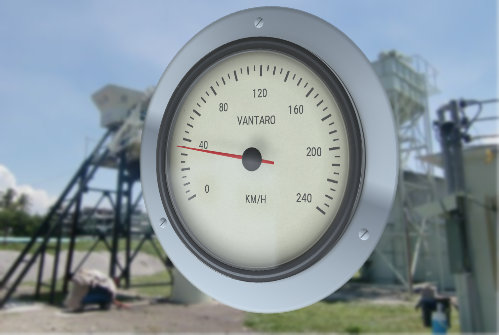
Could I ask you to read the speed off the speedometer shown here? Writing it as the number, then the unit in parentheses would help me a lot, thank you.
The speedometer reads 35 (km/h)
